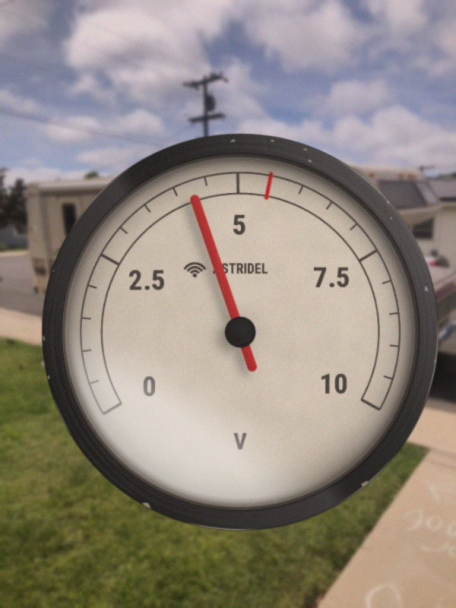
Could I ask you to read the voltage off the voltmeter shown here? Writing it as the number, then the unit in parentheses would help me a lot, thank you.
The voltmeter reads 4.25 (V)
